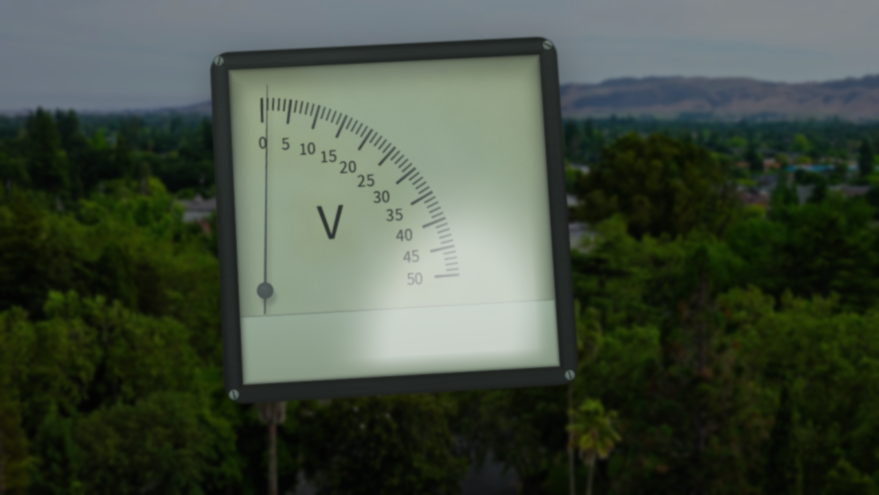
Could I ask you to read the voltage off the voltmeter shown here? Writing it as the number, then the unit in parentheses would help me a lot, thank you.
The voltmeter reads 1 (V)
